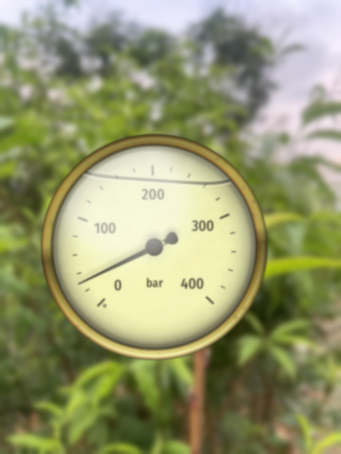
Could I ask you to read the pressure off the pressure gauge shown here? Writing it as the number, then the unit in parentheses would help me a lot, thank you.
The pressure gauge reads 30 (bar)
